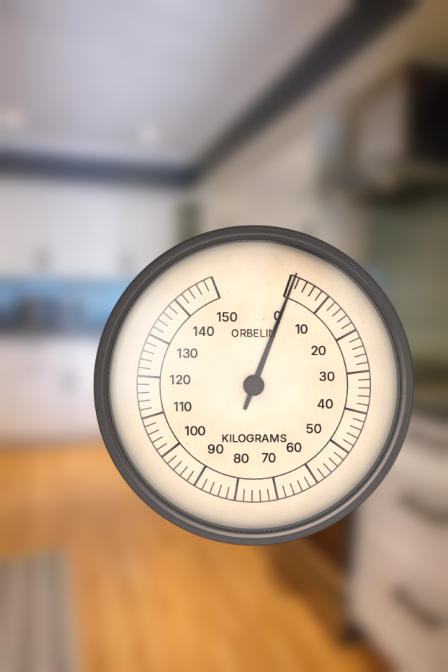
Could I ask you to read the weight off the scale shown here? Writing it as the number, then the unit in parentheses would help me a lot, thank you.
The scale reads 1 (kg)
